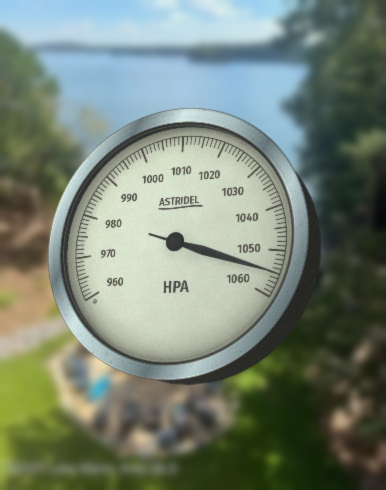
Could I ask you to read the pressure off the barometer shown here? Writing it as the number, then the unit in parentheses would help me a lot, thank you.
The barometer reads 1055 (hPa)
